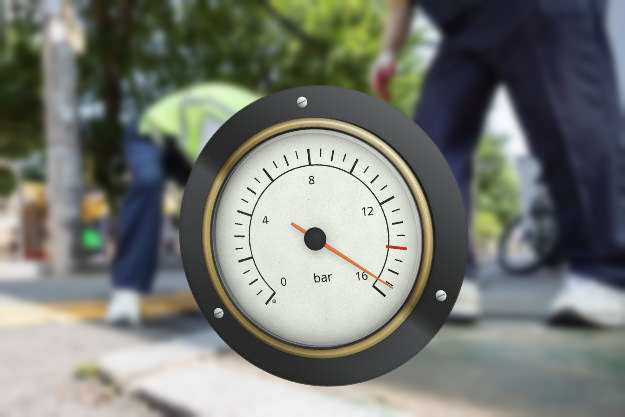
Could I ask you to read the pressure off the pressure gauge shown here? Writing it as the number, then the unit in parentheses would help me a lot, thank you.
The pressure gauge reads 15.5 (bar)
